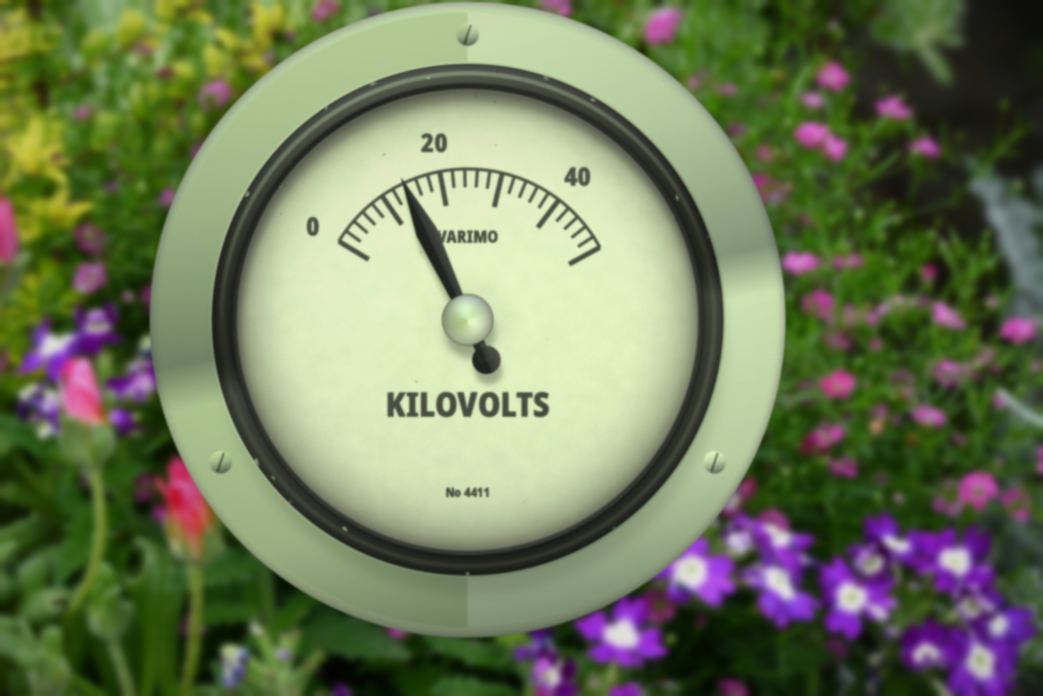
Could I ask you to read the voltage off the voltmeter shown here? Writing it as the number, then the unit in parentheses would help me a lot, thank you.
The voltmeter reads 14 (kV)
